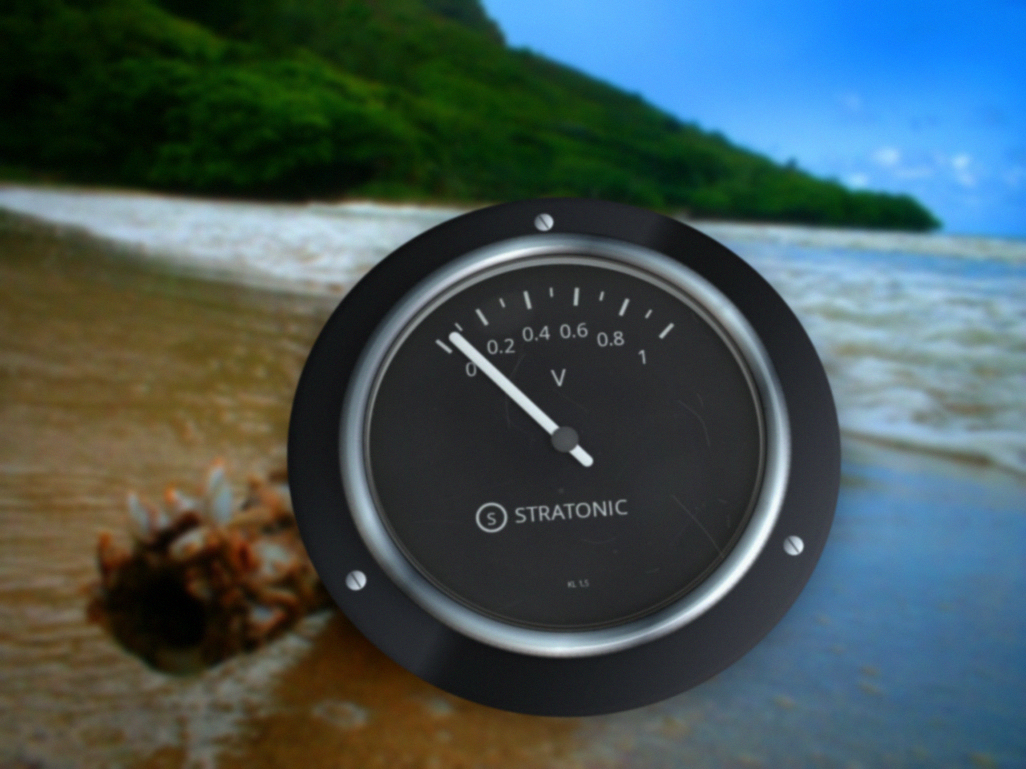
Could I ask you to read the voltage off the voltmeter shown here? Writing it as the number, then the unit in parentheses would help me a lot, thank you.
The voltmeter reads 0.05 (V)
